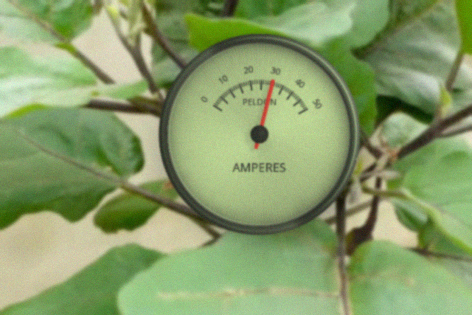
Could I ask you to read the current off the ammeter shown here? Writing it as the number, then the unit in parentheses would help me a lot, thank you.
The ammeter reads 30 (A)
